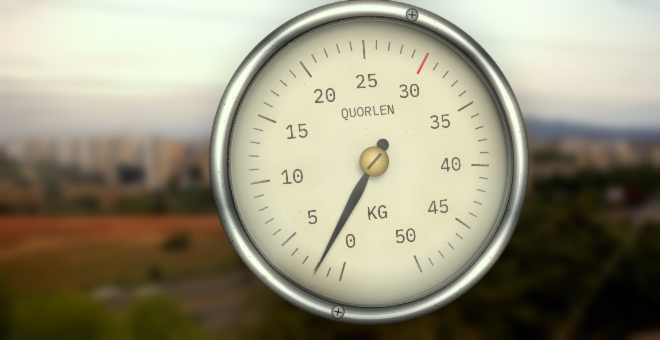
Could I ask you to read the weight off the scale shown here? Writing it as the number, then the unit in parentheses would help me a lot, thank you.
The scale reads 2 (kg)
